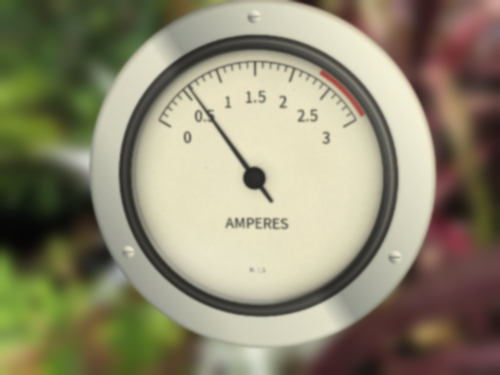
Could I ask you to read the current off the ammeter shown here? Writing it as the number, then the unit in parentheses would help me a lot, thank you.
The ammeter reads 0.6 (A)
